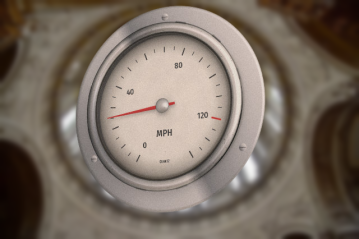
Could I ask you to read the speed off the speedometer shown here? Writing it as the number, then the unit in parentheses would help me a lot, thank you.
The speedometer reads 25 (mph)
